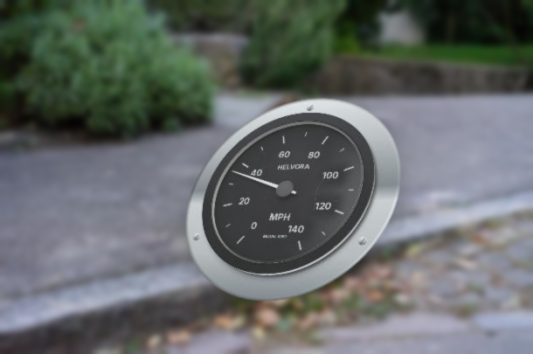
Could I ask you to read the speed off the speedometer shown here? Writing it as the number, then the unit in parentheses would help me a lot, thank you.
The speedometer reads 35 (mph)
